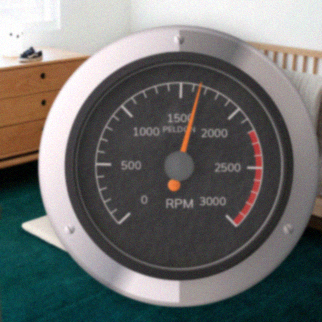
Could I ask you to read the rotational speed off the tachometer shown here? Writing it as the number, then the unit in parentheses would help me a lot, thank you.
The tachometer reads 1650 (rpm)
